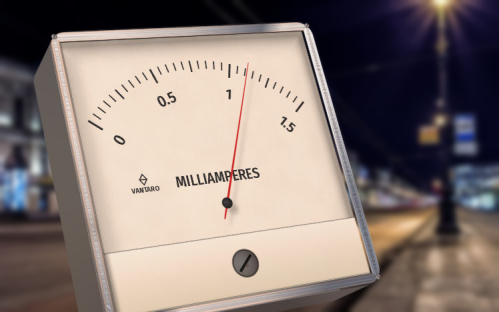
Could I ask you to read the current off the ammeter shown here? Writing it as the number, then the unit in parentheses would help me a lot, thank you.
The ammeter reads 1.1 (mA)
